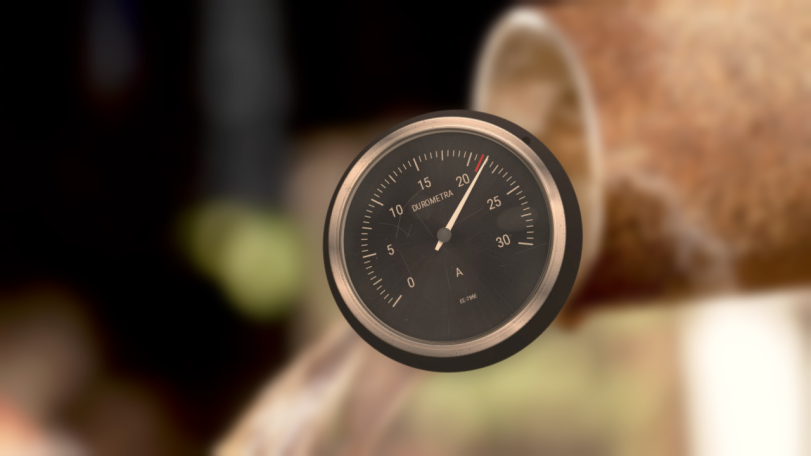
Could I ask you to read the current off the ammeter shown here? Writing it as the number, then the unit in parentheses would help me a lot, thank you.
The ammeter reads 21.5 (A)
